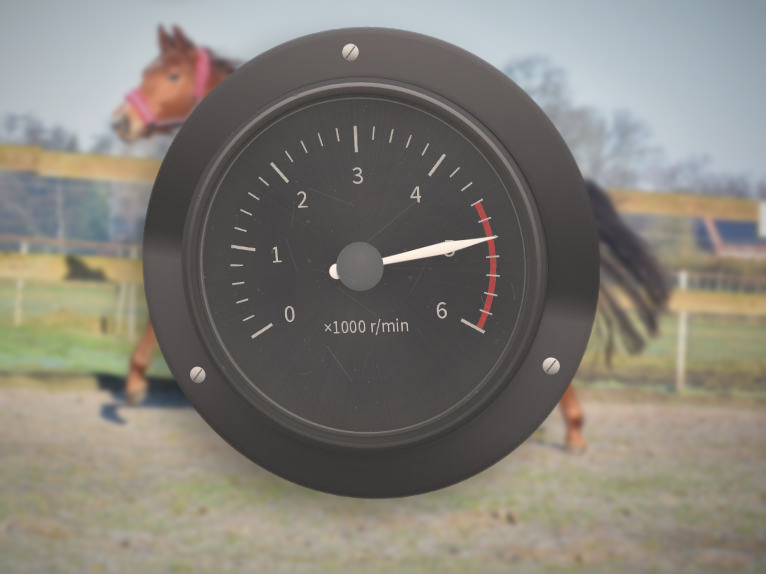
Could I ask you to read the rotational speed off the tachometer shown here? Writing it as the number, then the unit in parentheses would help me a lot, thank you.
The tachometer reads 5000 (rpm)
